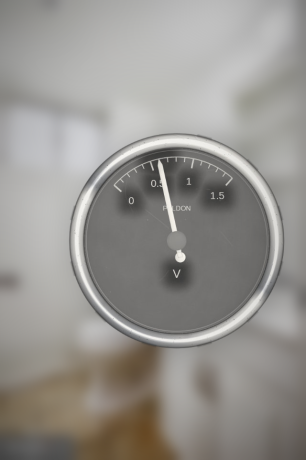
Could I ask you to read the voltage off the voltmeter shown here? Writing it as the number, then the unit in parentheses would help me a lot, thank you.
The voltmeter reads 0.6 (V)
